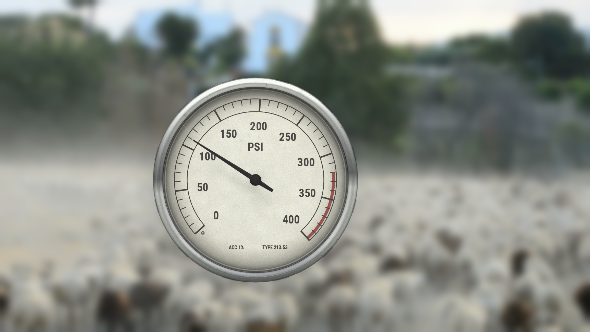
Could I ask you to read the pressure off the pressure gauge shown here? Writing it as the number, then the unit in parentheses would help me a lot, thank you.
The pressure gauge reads 110 (psi)
